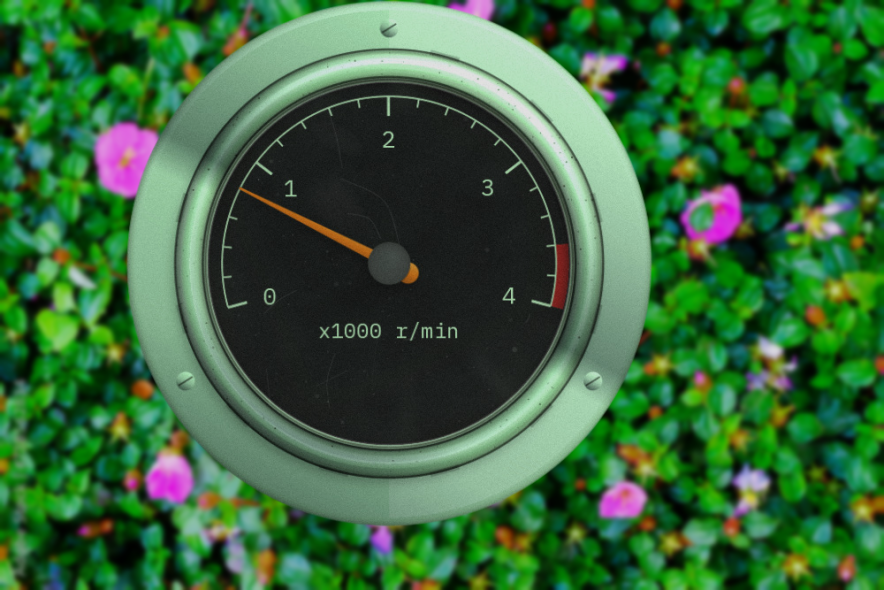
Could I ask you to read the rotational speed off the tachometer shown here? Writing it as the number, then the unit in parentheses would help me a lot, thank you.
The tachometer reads 800 (rpm)
